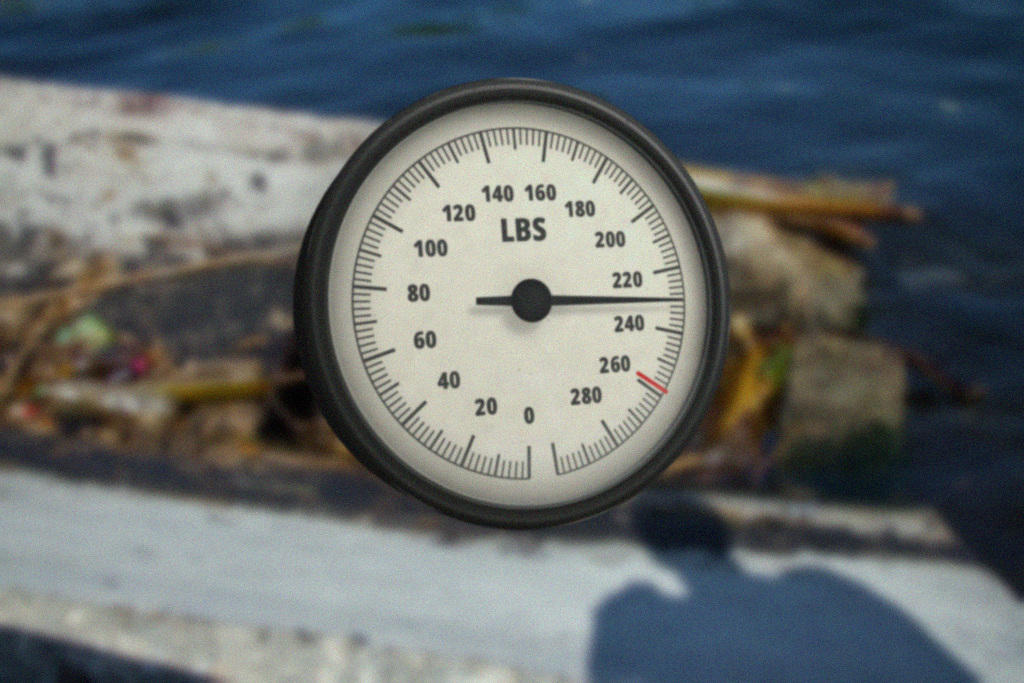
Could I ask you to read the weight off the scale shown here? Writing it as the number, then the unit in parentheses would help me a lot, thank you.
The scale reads 230 (lb)
